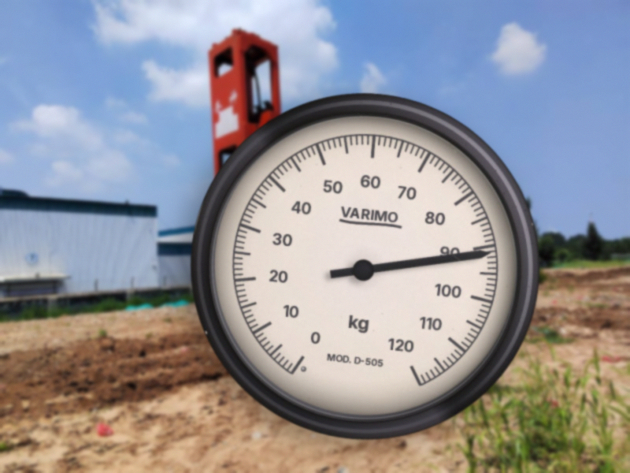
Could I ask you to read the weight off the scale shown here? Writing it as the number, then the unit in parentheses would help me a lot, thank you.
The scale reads 91 (kg)
